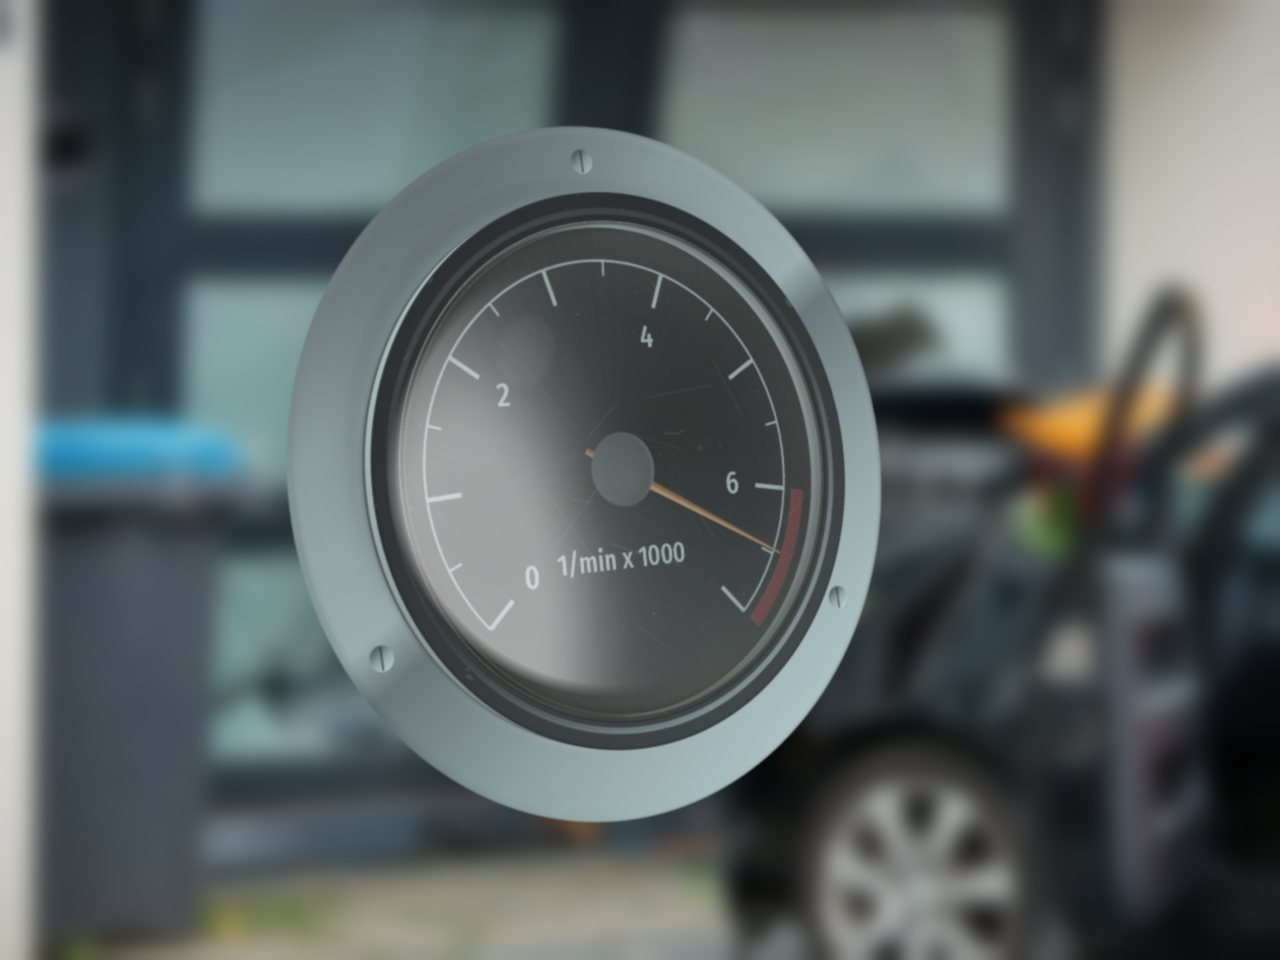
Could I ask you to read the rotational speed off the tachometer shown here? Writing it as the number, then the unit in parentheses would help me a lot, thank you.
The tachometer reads 6500 (rpm)
